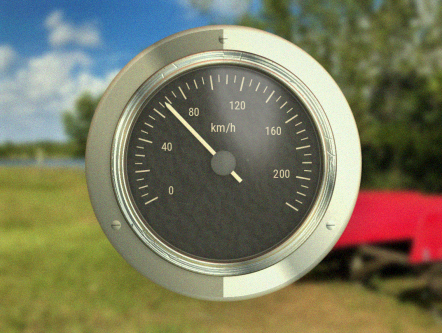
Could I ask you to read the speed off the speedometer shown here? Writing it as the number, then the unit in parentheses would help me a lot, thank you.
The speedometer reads 67.5 (km/h)
